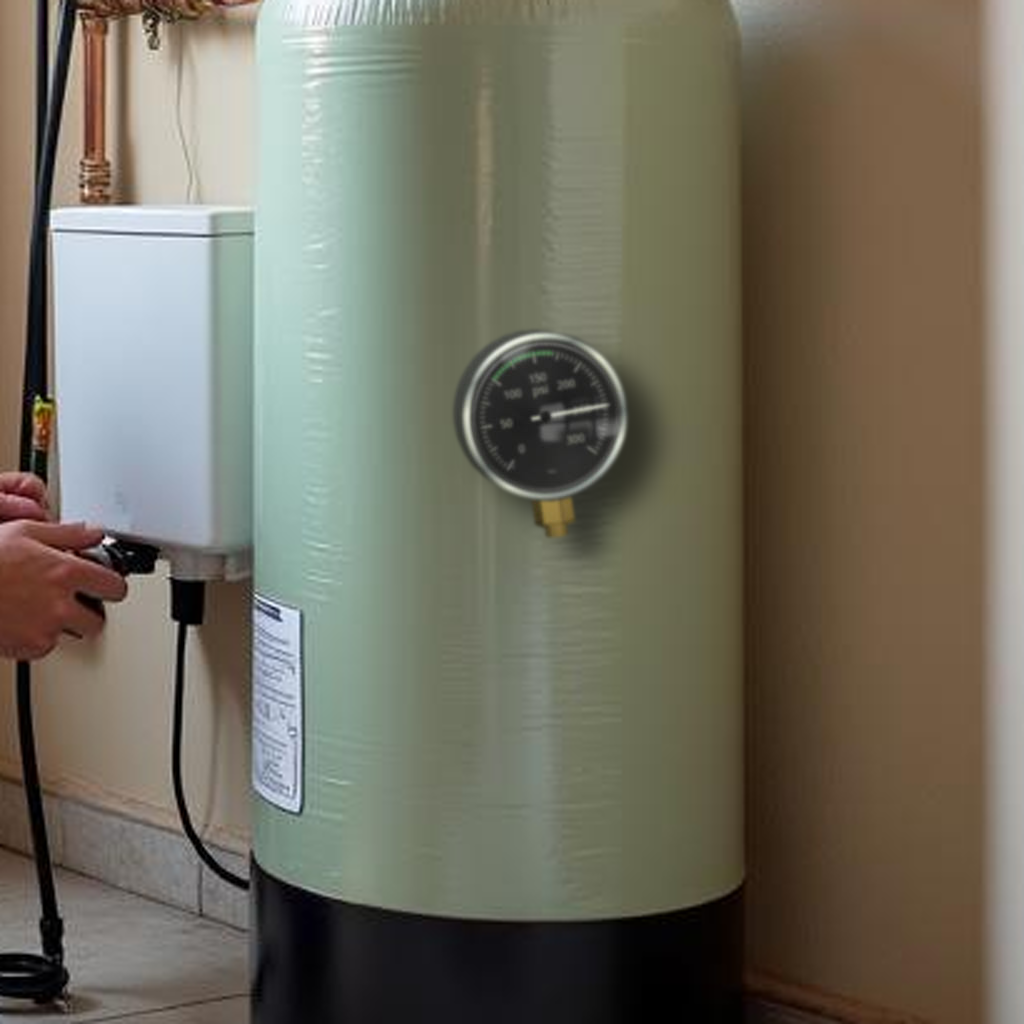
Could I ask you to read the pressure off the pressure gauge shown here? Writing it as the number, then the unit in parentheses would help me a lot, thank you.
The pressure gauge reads 250 (psi)
